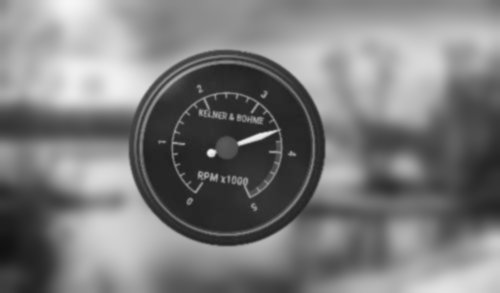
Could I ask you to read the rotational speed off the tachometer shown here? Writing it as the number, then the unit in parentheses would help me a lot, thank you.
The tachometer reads 3600 (rpm)
